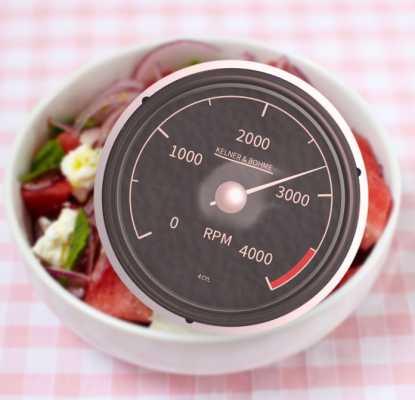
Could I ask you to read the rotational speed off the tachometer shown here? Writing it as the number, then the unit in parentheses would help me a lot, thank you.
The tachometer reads 2750 (rpm)
